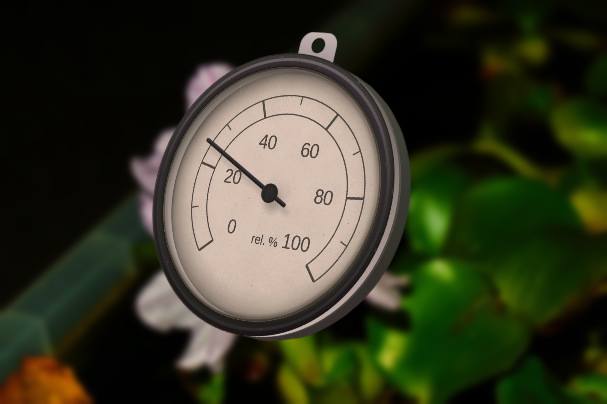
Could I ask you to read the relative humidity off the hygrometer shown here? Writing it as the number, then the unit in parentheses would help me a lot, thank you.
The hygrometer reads 25 (%)
